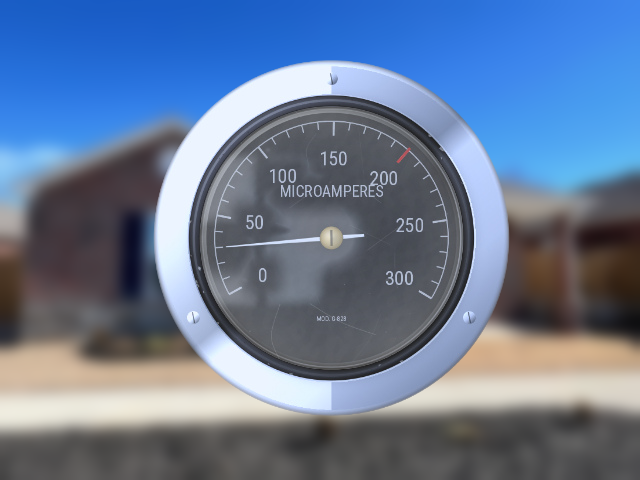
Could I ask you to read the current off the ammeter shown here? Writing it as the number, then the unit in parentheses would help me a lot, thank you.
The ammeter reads 30 (µA)
